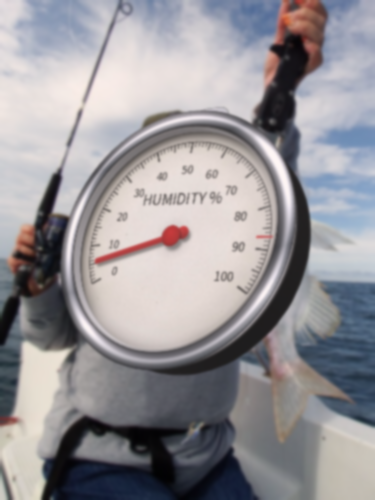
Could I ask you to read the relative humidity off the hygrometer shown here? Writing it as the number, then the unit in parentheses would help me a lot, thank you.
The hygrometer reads 5 (%)
